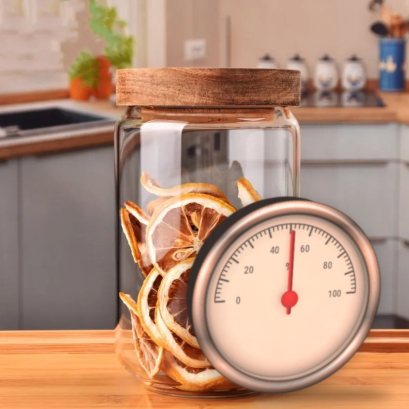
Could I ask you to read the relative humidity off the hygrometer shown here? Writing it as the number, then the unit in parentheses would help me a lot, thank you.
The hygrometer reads 50 (%)
